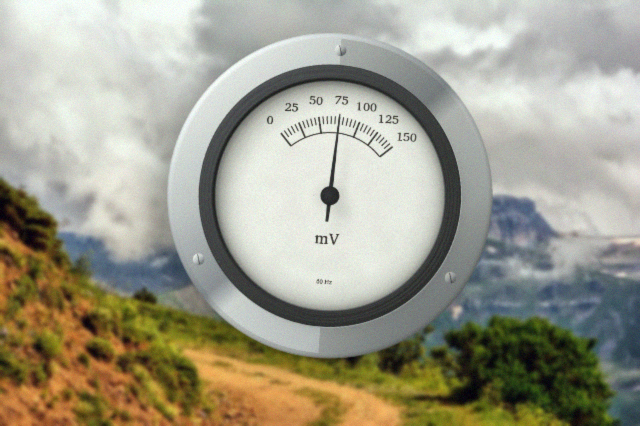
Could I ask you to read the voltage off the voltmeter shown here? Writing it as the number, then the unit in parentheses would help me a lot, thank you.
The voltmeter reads 75 (mV)
